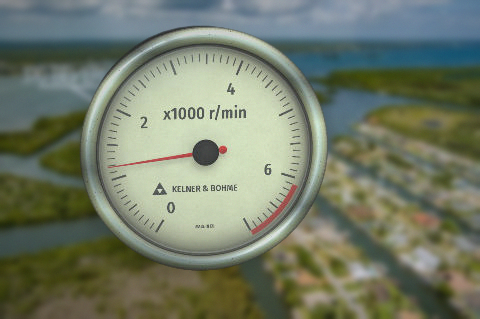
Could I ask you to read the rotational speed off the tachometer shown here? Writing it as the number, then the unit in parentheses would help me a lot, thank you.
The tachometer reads 1200 (rpm)
